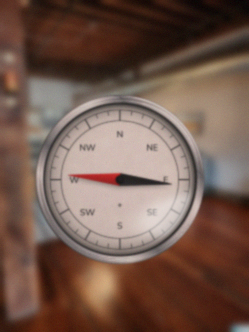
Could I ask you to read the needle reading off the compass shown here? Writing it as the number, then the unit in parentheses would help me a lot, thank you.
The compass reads 275 (°)
